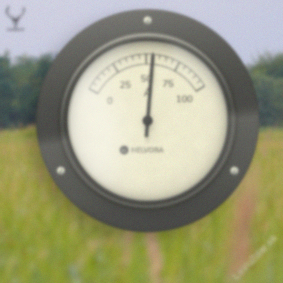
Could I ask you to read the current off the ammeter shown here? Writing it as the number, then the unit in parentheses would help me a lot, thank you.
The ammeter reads 55 (A)
